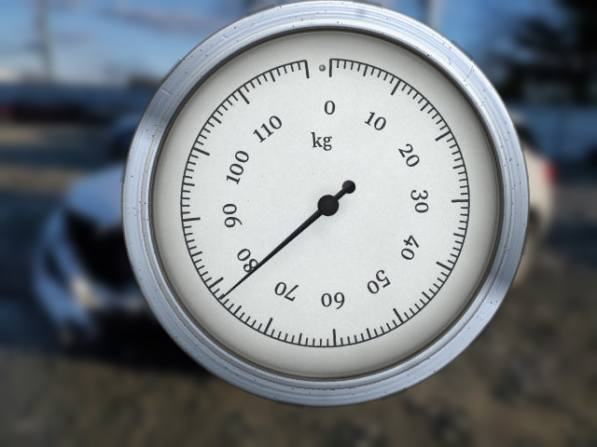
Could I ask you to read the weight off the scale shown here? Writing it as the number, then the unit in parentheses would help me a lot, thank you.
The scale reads 78 (kg)
